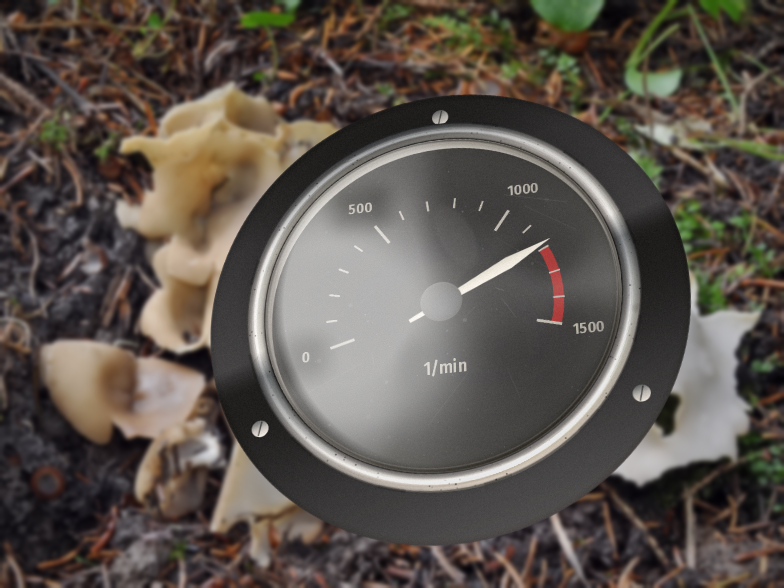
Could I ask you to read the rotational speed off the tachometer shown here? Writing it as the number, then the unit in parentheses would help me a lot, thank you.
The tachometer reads 1200 (rpm)
